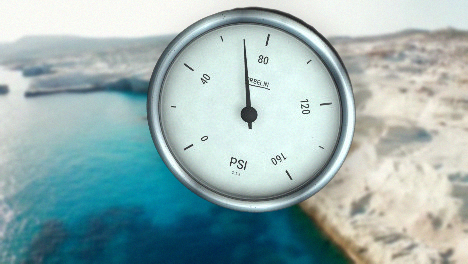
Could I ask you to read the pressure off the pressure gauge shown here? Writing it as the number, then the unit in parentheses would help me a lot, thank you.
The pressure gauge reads 70 (psi)
